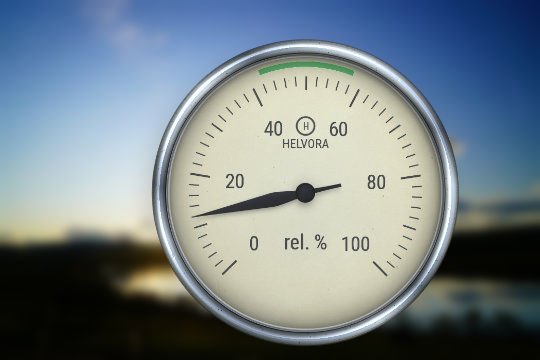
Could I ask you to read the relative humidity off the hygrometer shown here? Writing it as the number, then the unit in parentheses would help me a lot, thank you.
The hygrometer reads 12 (%)
